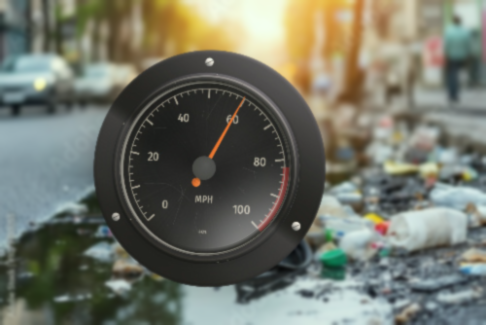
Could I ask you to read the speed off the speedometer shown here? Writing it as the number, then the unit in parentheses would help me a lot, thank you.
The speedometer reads 60 (mph)
